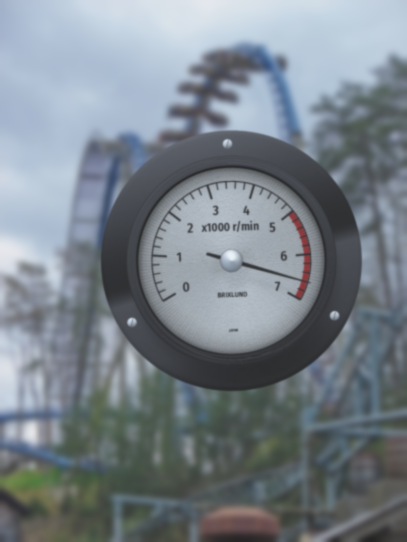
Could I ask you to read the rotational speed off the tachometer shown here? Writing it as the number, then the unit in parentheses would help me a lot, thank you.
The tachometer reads 6600 (rpm)
